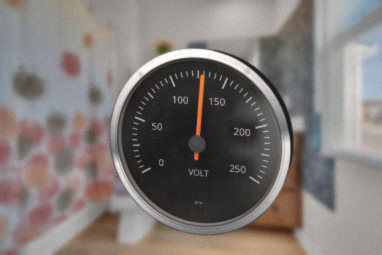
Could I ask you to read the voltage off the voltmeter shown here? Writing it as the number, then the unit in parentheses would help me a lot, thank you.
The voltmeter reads 130 (V)
